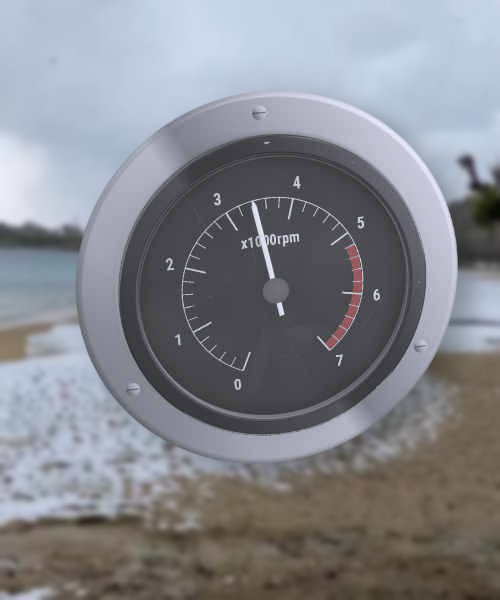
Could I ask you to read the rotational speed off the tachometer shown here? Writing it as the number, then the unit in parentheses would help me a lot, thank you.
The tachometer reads 3400 (rpm)
